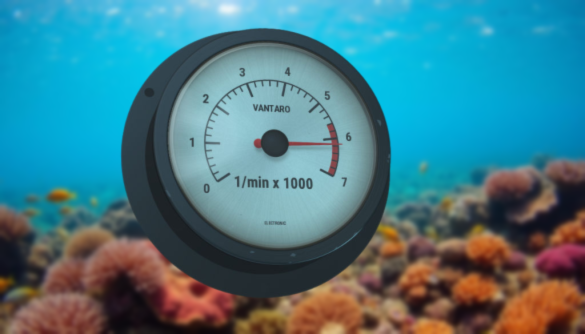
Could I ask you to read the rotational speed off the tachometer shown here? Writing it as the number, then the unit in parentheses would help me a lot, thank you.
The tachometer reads 6200 (rpm)
